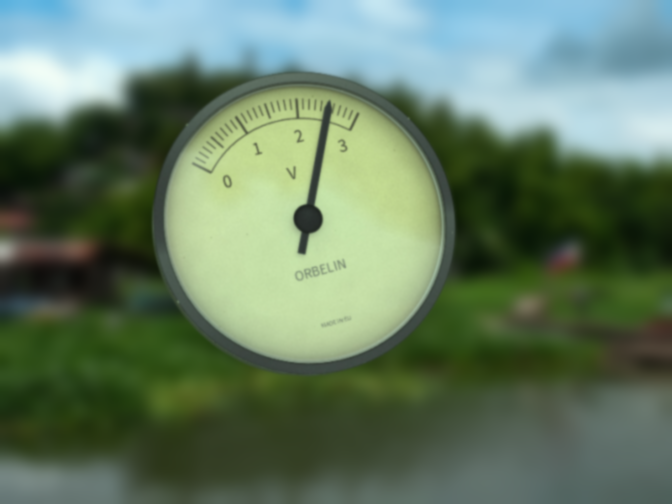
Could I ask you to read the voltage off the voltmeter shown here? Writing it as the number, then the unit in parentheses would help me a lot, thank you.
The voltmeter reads 2.5 (V)
